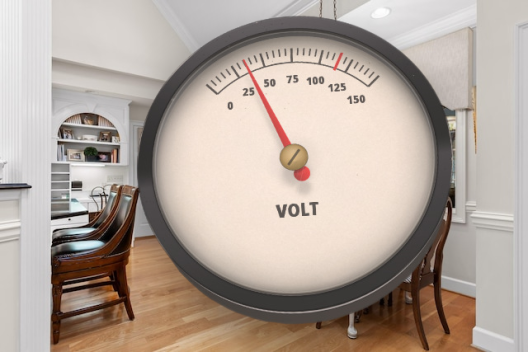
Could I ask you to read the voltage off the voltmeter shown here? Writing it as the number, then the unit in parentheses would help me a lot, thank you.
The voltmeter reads 35 (V)
